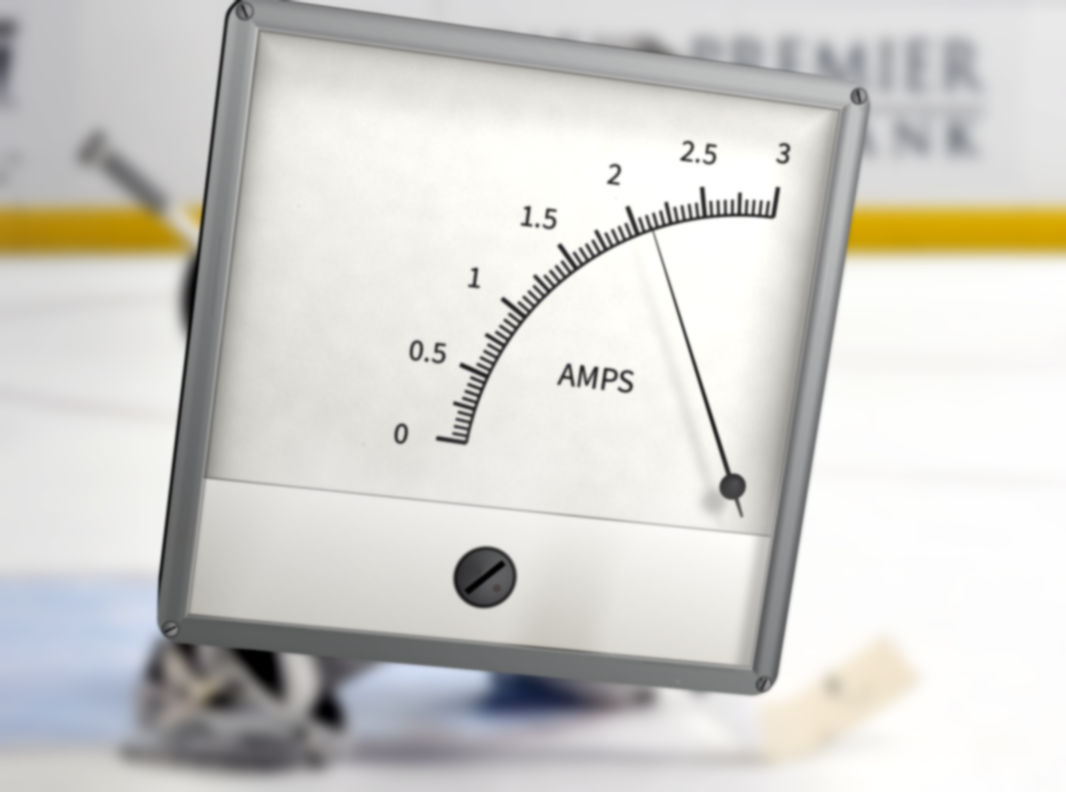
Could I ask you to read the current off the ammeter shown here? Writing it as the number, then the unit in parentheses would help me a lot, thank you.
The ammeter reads 2.1 (A)
